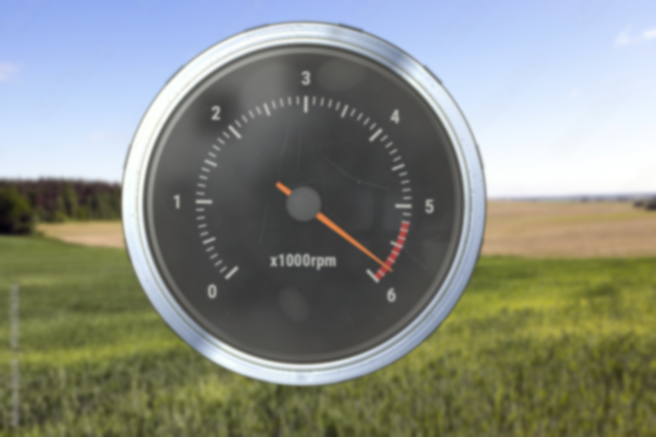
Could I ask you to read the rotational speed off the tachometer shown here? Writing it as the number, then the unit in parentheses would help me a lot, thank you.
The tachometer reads 5800 (rpm)
